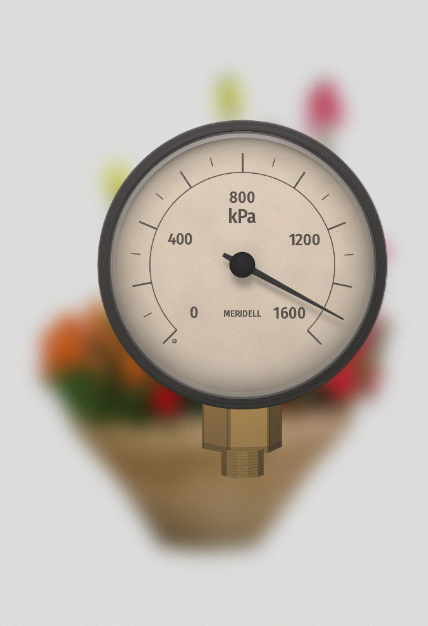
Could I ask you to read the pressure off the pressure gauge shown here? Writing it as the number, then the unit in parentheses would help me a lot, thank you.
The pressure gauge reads 1500 (kPa)
